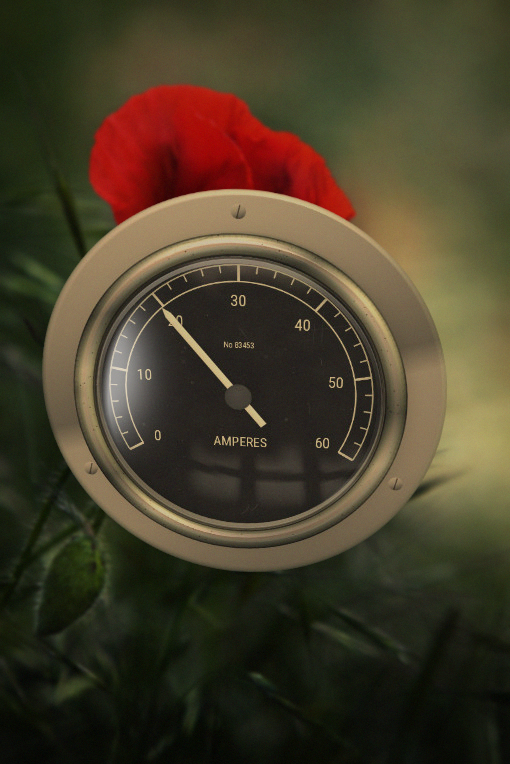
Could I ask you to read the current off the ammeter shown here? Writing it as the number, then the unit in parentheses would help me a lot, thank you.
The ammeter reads 20 (A)
